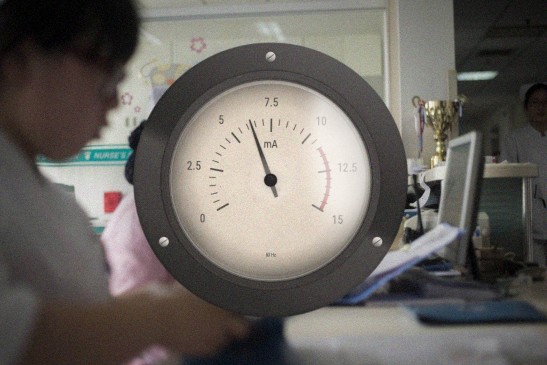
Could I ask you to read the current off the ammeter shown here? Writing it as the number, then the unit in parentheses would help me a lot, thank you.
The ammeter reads 6.25 (mA)
